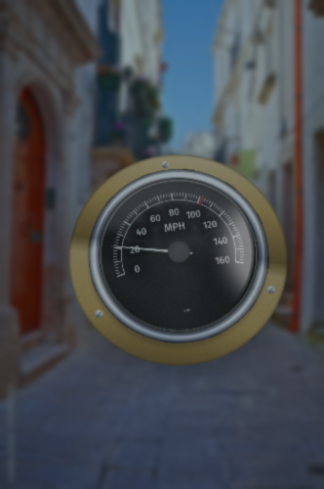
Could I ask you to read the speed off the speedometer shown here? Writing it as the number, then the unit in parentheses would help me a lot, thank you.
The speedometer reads 20 (mph)
